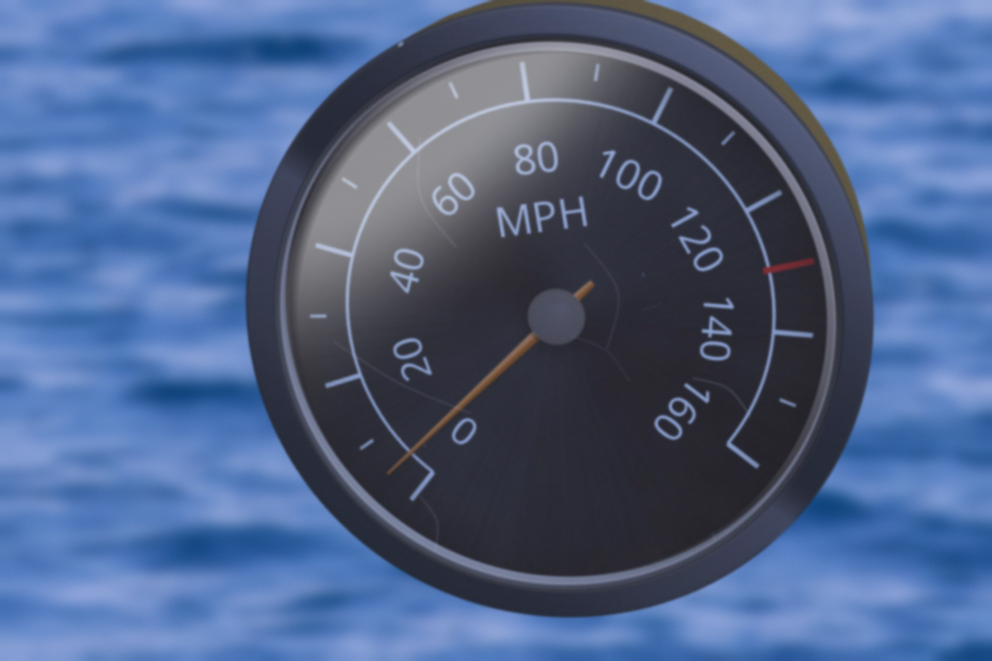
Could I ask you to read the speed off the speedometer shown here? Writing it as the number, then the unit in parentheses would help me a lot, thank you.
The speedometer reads 5 (mph)
